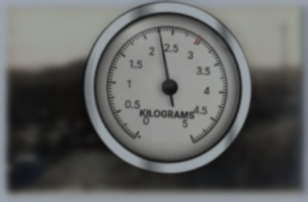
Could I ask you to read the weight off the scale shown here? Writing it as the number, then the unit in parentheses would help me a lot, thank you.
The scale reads 2.25 (kg)
